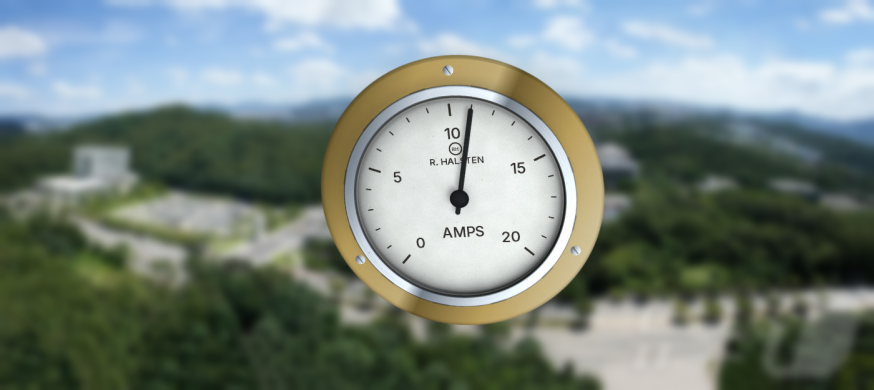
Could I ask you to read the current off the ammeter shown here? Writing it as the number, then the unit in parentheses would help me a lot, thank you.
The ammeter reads 11 (A)
